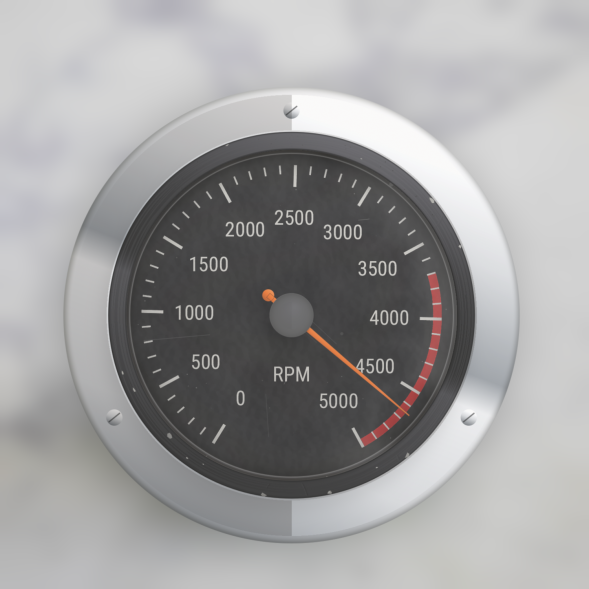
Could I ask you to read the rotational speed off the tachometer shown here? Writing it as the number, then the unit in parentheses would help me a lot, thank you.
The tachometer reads 4650 (rpm)
